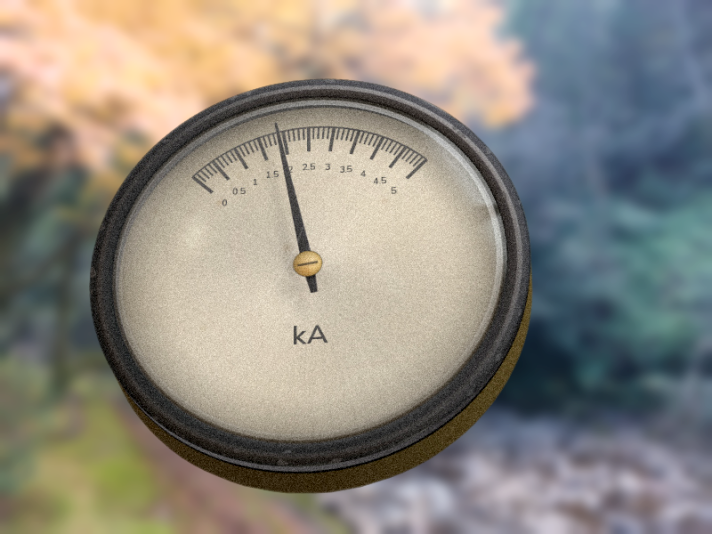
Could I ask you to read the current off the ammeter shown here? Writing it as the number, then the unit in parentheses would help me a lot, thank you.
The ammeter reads 1.9 (kA)
